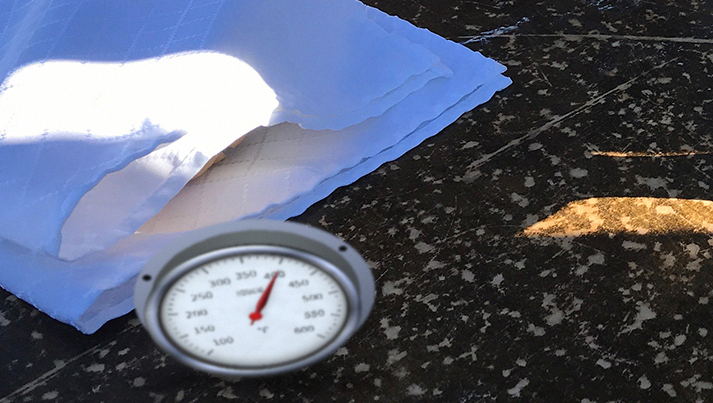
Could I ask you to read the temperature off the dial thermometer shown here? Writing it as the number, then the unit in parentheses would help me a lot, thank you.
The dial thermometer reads 400 (°F)
